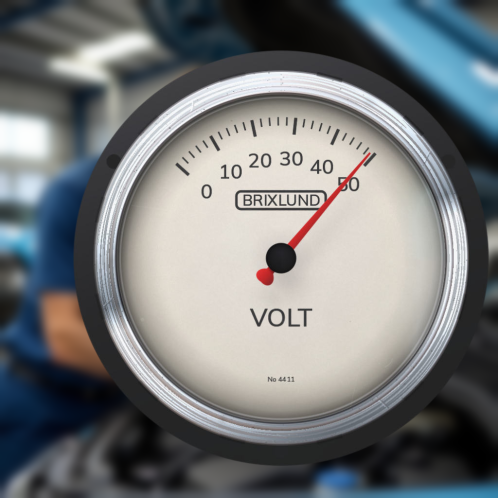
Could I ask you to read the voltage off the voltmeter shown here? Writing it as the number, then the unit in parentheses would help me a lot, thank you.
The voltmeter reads 49 (V)
